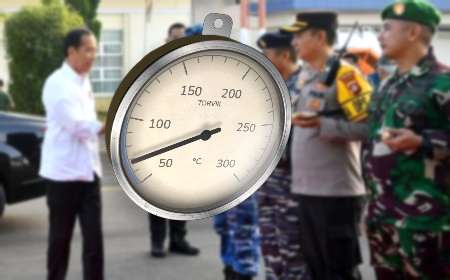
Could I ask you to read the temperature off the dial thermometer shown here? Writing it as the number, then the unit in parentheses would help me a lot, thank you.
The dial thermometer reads 70 (°C)
